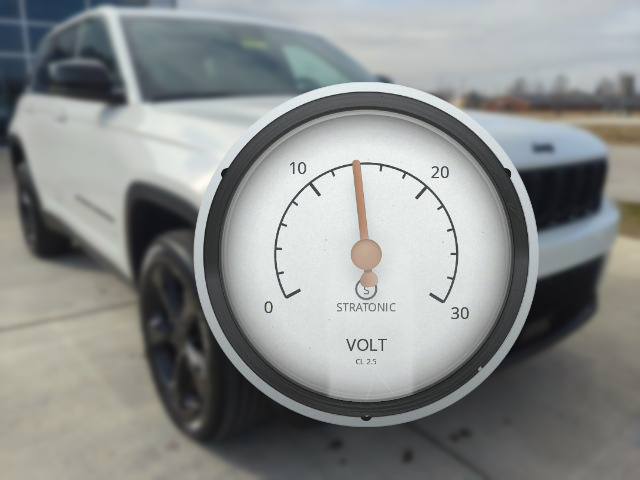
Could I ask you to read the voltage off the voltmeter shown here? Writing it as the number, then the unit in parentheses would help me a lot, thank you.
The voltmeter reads 14 (V)
